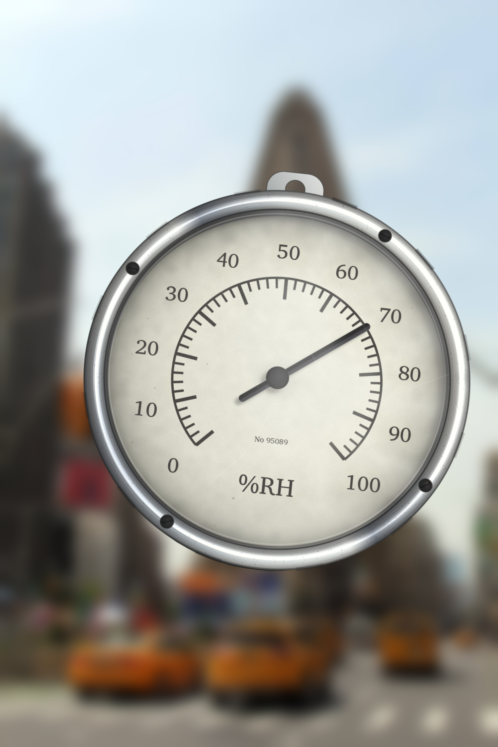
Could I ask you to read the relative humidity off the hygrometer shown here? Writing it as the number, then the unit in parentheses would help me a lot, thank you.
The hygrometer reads 70 (%)
